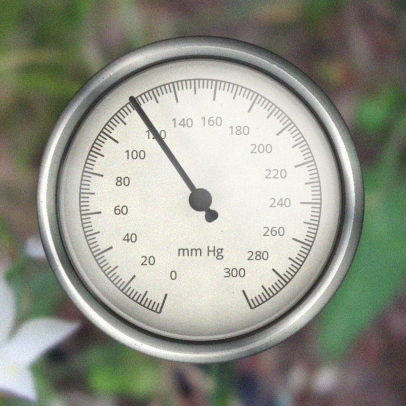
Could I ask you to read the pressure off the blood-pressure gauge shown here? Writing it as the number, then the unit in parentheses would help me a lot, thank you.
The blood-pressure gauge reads 120 (mmHg)
